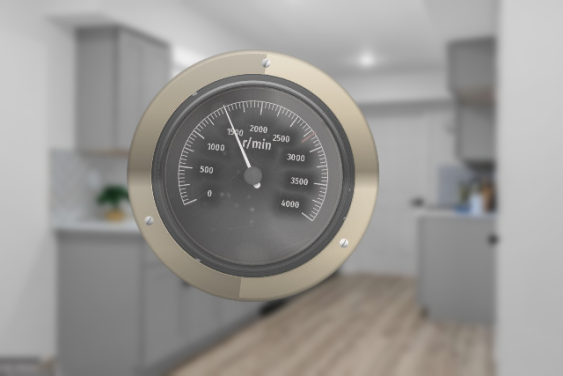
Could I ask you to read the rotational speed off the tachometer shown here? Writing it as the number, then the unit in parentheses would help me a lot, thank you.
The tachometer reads 1500 (rpm)
